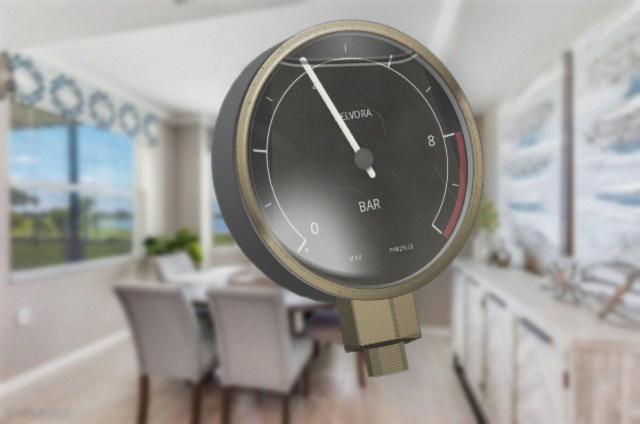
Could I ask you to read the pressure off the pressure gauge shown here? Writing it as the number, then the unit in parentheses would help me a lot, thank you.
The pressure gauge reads 4 (bar)
